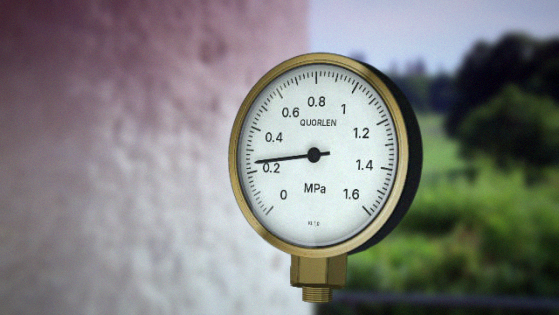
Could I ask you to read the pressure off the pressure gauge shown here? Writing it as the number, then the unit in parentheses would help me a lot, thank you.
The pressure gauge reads 0.24 (MPa)
